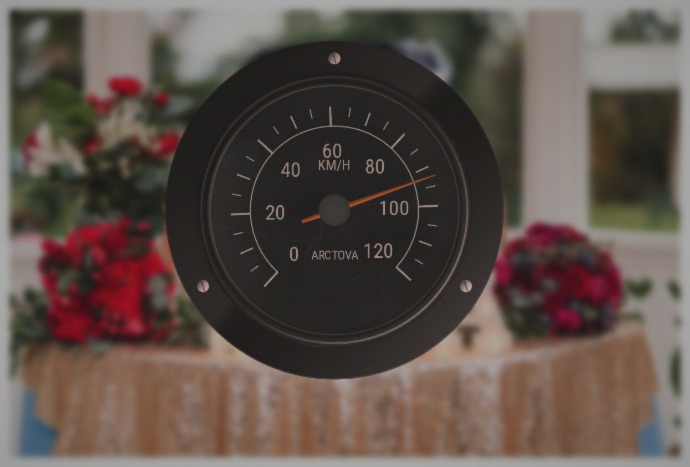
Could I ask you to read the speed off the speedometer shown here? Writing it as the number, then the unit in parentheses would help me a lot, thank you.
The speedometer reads 92.5 (km/h)
